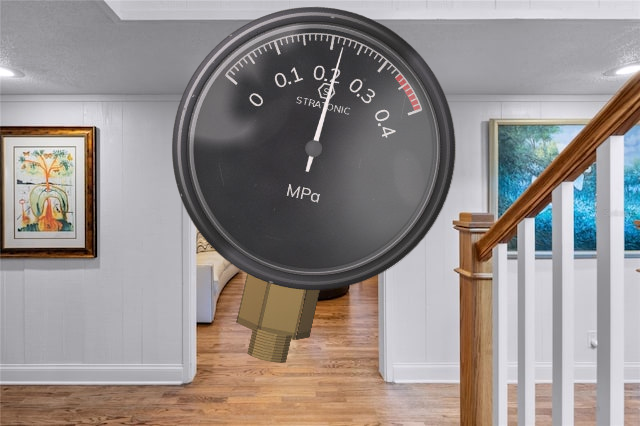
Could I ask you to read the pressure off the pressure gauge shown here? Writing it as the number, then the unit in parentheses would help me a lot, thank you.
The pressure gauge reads 0.22 (MPa)
